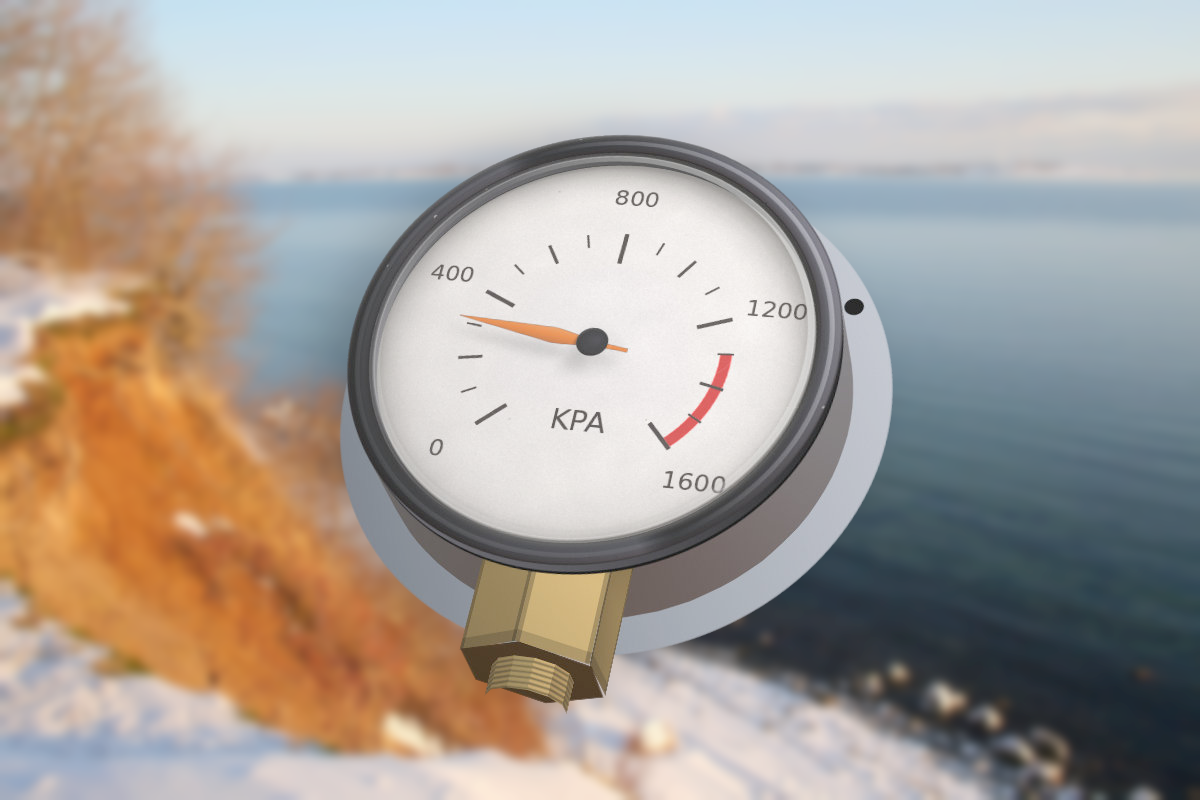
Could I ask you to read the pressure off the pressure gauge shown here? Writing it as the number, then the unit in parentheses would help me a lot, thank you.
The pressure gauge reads 300 (kPa)
